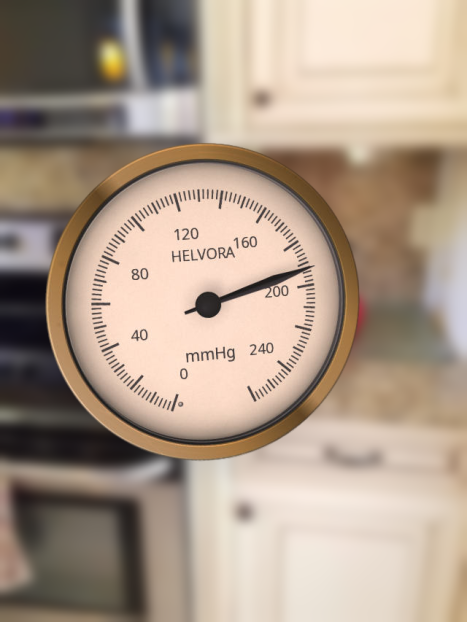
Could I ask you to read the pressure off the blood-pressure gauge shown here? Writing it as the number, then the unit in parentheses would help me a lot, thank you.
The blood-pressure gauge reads 192 (mmHg)
